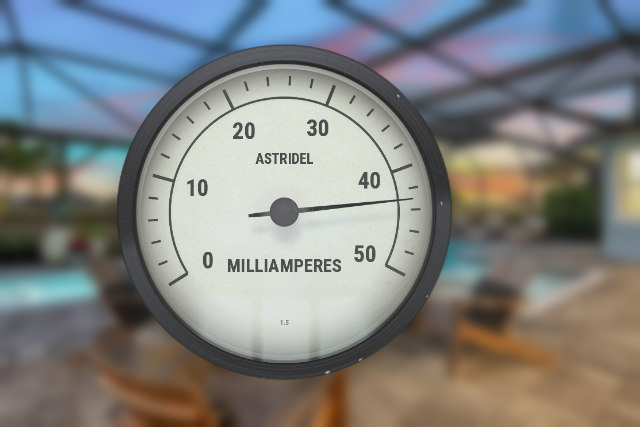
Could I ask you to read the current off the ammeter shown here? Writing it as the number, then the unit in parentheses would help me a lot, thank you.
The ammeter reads 43 (mA)
